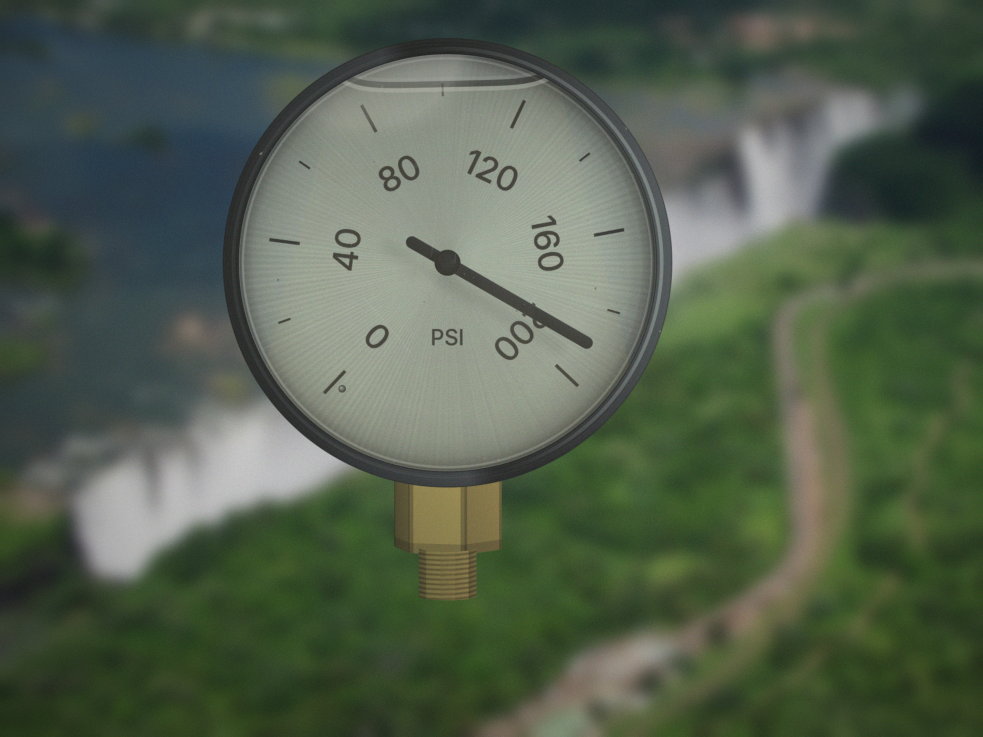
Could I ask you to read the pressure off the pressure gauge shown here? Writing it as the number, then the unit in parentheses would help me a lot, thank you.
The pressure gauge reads 190 (psi)
